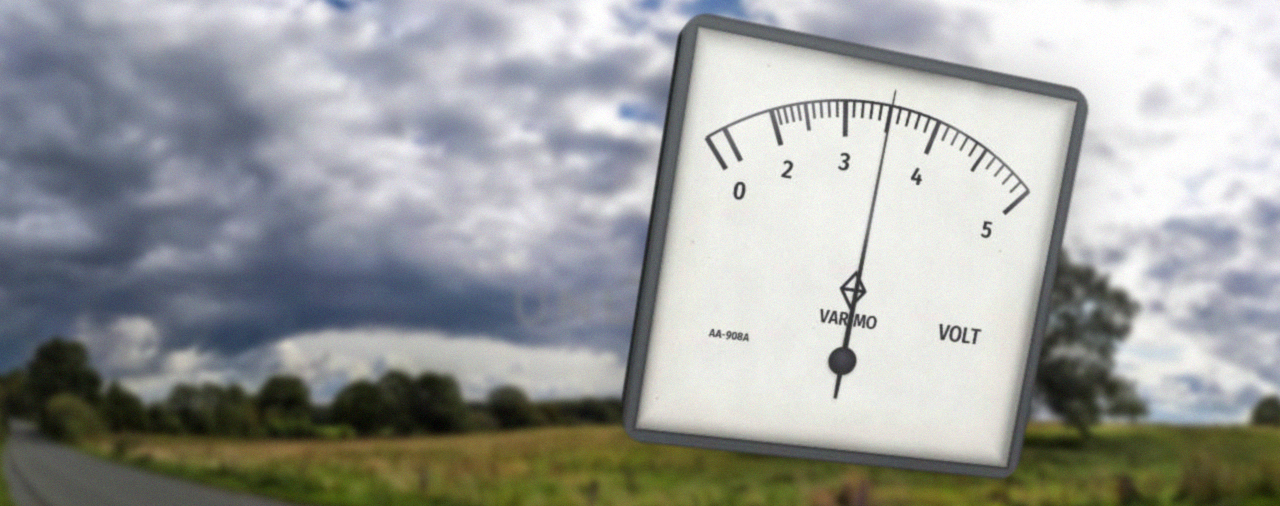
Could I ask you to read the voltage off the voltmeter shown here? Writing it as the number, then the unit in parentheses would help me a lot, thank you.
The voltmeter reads 3.5 (V)
